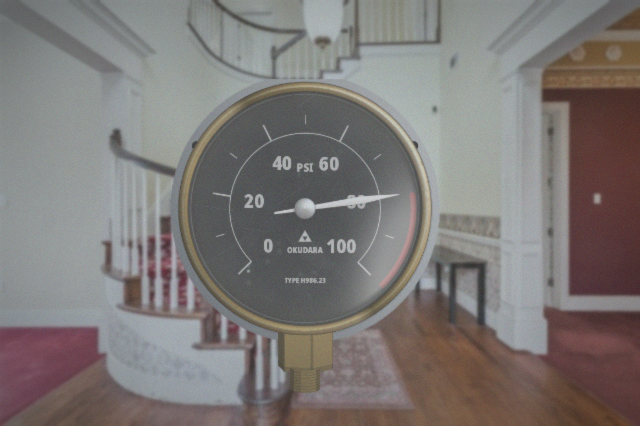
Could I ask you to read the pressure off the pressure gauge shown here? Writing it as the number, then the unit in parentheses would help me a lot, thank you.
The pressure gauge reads 80 (psi)
